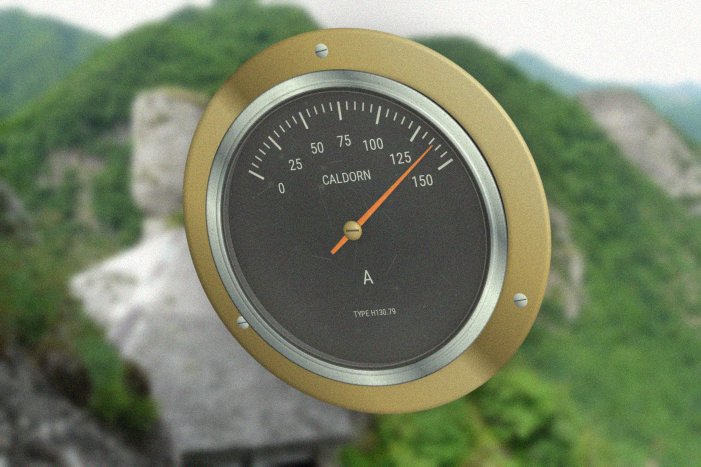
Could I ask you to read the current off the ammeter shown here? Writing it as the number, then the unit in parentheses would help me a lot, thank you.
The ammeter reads 137.5 (A)
